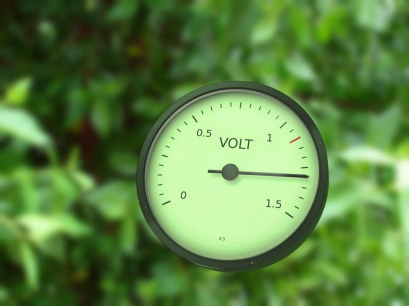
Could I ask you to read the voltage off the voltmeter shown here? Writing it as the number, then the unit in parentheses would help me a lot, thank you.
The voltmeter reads 1.3 (V)
